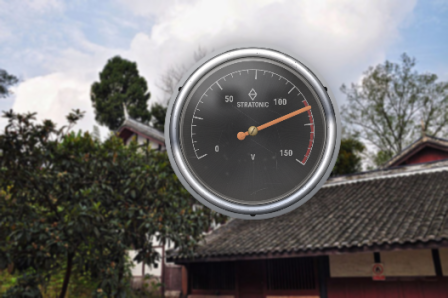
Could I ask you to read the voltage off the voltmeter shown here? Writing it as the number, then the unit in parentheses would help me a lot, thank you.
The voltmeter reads 115 (V)
